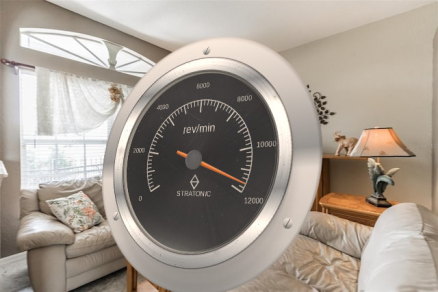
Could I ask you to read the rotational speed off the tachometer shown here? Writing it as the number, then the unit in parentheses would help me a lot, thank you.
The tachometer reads 11600 (rpm)
